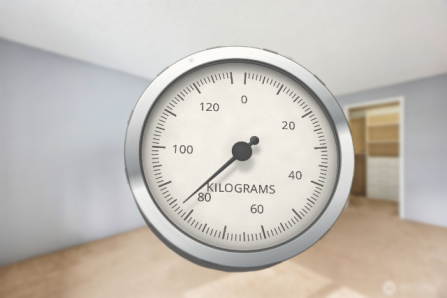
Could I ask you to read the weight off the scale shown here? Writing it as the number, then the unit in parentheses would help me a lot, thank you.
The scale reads 83 (kg)
